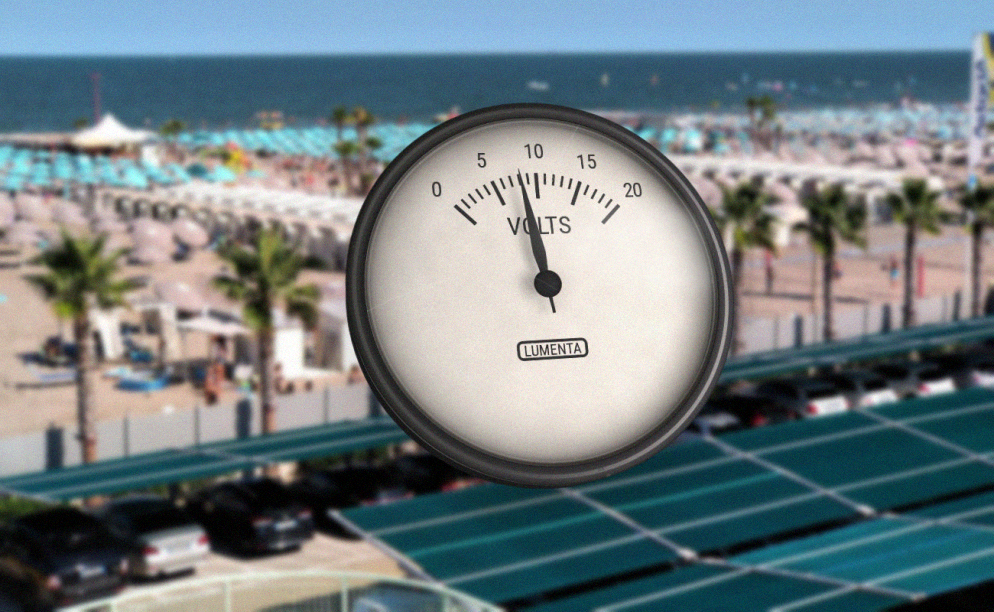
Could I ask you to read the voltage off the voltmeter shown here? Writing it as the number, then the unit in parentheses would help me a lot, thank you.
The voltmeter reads 8 (V)
